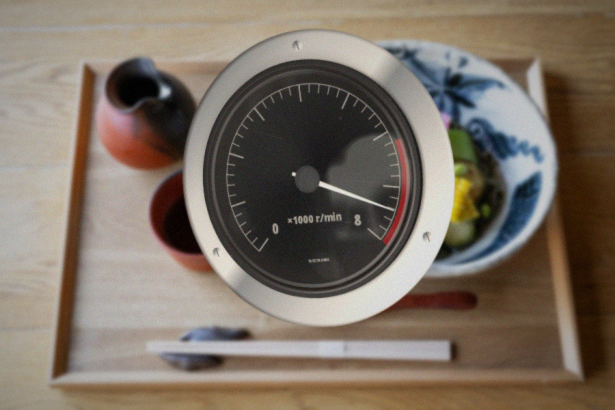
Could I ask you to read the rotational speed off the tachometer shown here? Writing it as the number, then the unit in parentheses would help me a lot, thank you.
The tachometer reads 7400 (rpm)
